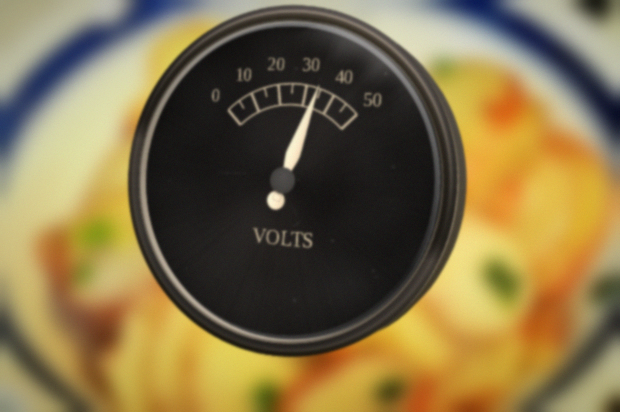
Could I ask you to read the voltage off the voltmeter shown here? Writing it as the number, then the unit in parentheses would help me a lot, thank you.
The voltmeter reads 35 (V)
